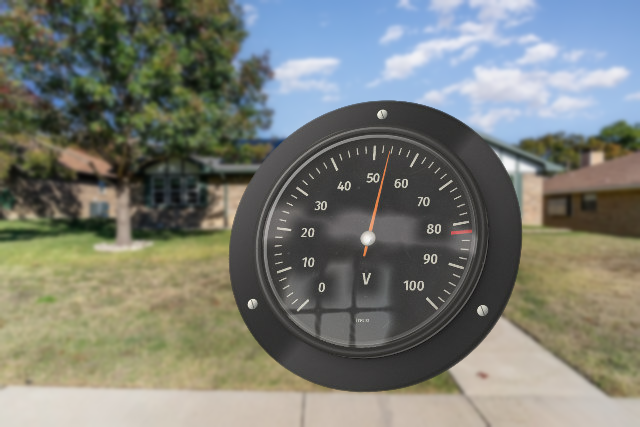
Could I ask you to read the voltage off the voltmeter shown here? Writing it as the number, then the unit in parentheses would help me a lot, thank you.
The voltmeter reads 54 (V)
